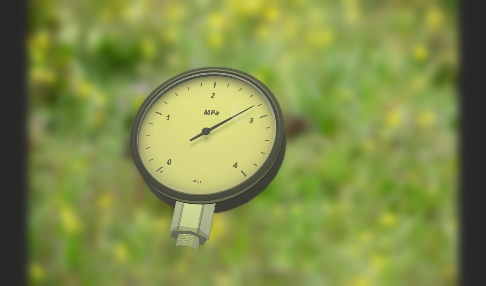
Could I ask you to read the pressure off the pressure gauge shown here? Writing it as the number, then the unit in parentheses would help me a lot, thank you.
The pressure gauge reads 2.8 (MPa)
